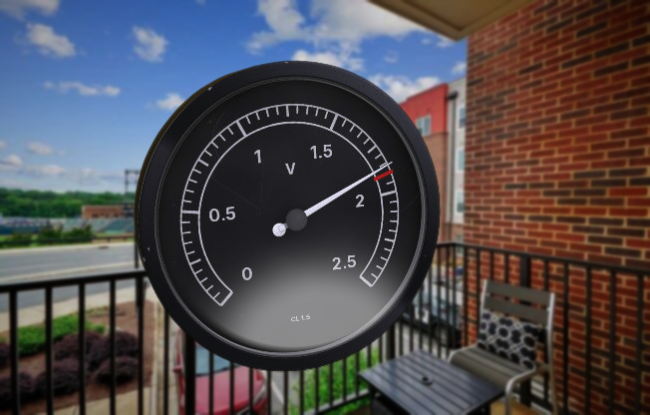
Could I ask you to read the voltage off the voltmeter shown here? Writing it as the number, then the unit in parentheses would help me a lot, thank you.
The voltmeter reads 1.85 (V)
